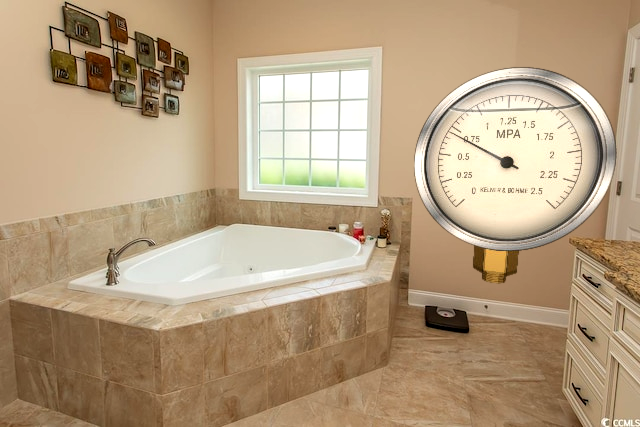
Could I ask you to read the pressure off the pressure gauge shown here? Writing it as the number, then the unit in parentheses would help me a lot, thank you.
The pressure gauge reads 0.7 (MPa)
